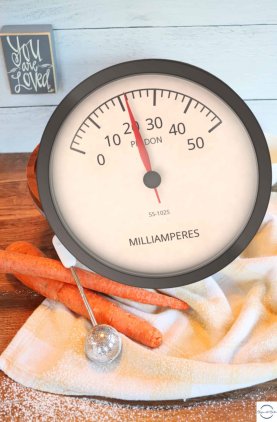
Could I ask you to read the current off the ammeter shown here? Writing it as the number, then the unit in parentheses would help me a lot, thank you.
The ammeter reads 22 (mA)
